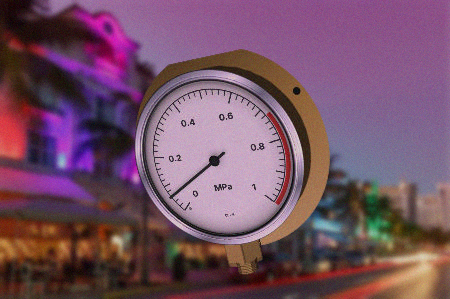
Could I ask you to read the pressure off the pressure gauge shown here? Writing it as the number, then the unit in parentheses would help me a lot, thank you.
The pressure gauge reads 0.06 (MPa)
